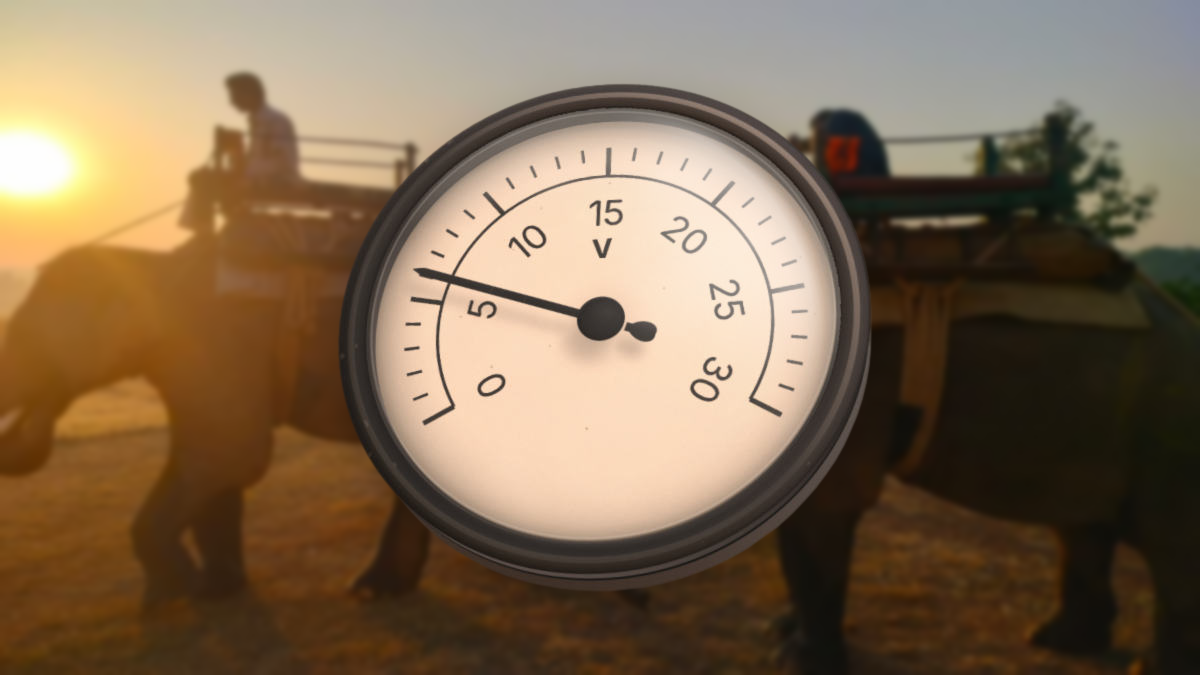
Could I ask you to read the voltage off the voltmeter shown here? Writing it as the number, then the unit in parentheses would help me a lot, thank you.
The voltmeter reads 6 (V)
